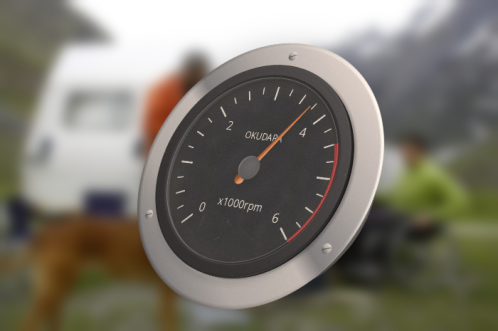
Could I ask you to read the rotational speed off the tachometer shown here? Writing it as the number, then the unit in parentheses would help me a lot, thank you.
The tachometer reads 3750 (rpm)
